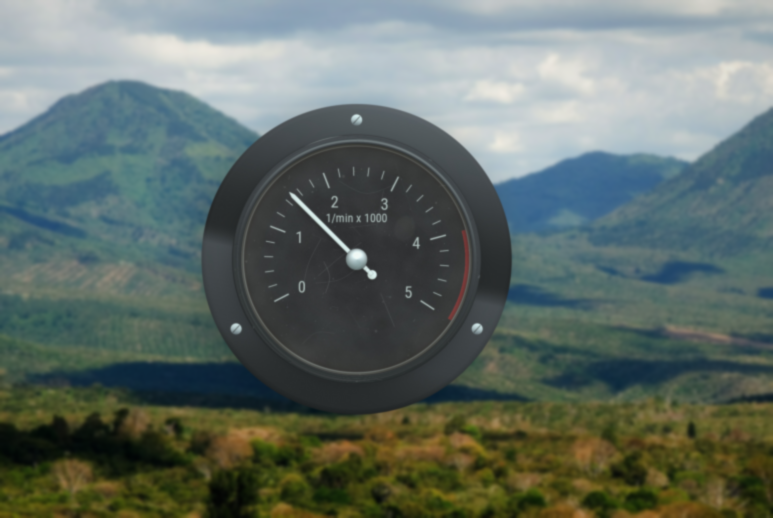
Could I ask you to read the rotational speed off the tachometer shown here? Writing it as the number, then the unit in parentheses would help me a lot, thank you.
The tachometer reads 1500 (rpm)
